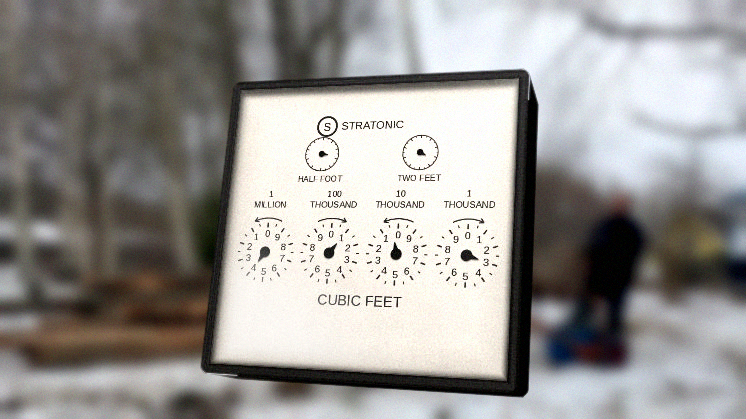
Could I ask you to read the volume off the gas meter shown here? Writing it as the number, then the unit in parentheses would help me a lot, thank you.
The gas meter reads 410300 (ft³)
